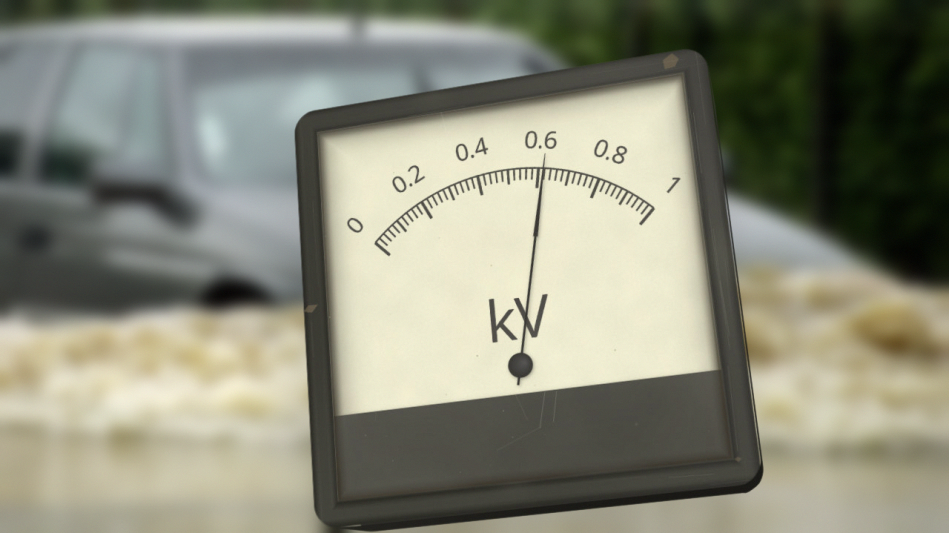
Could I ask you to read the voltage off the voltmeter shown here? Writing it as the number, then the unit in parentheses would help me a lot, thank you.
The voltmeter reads 0.62 (kV)
